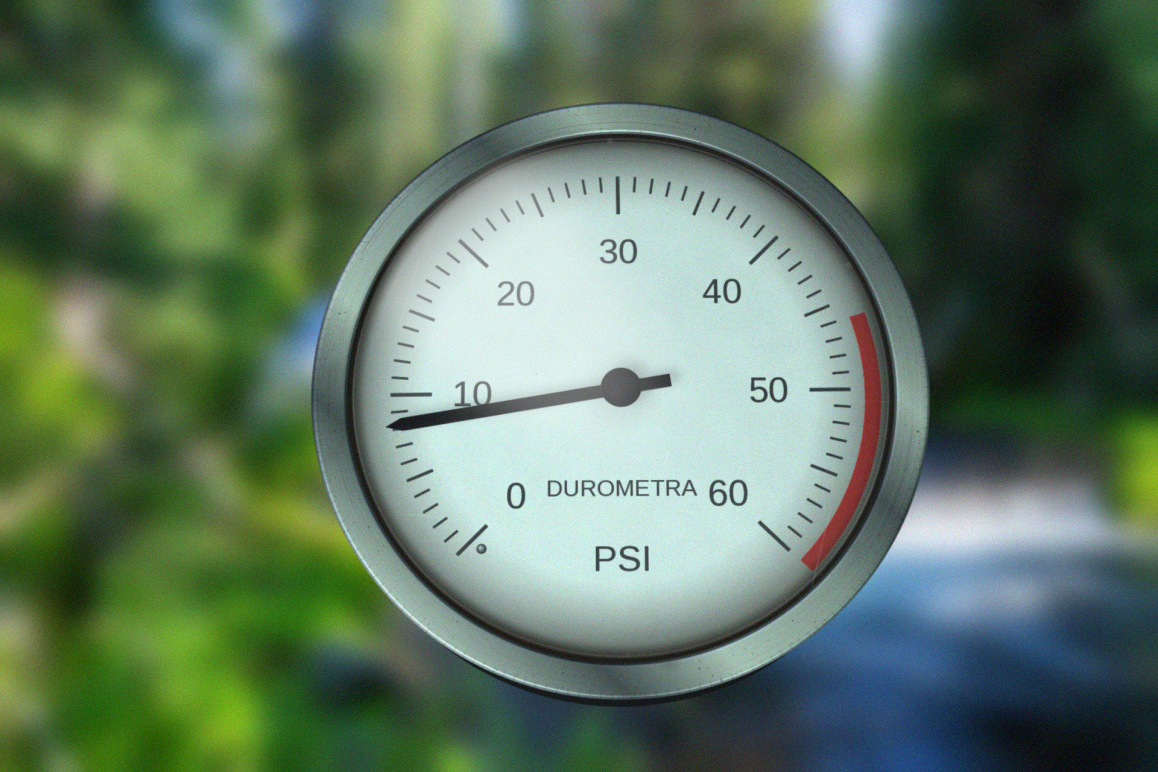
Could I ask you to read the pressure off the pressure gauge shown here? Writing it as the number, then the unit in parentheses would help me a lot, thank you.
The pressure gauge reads 8 (psi)
